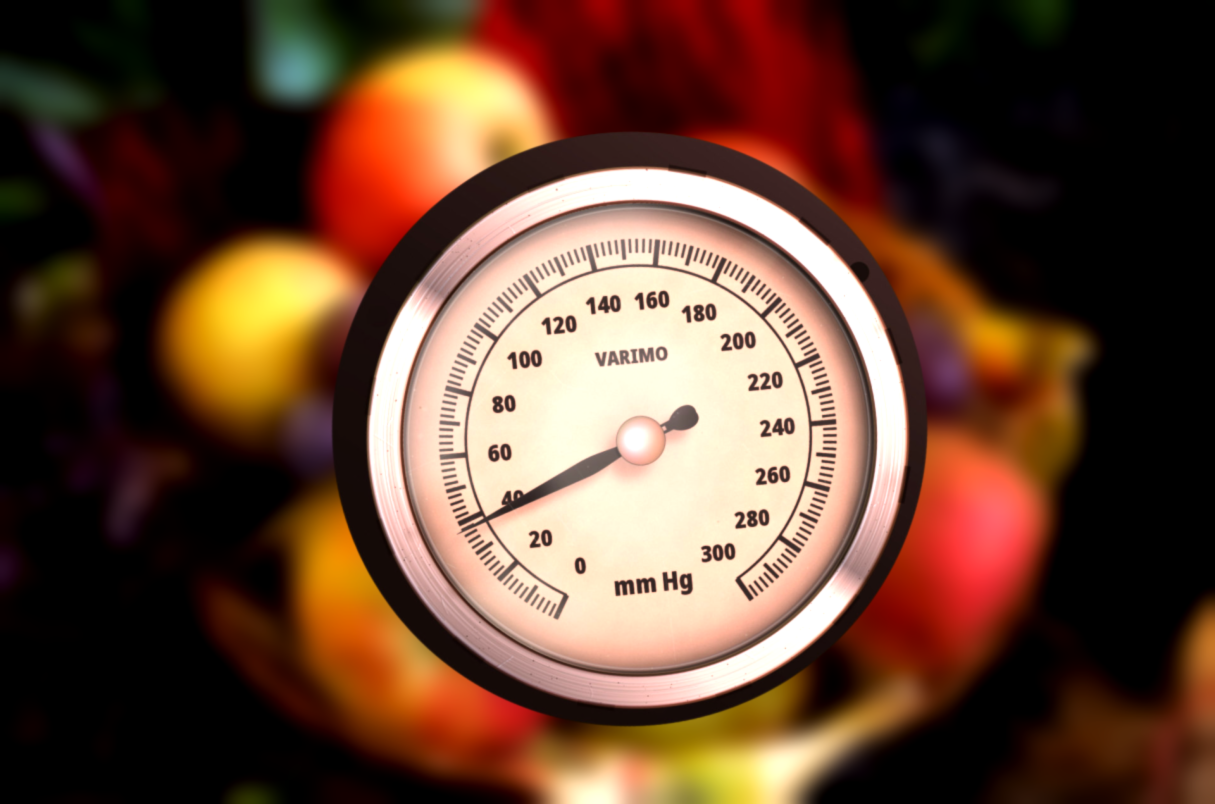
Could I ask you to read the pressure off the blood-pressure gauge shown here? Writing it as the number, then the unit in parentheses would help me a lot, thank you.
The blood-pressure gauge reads 38 (mmHg)
